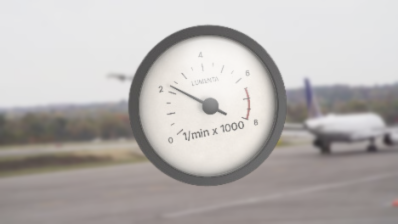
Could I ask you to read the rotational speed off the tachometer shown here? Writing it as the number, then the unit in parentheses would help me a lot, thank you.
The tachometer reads 2250 (rpm)
